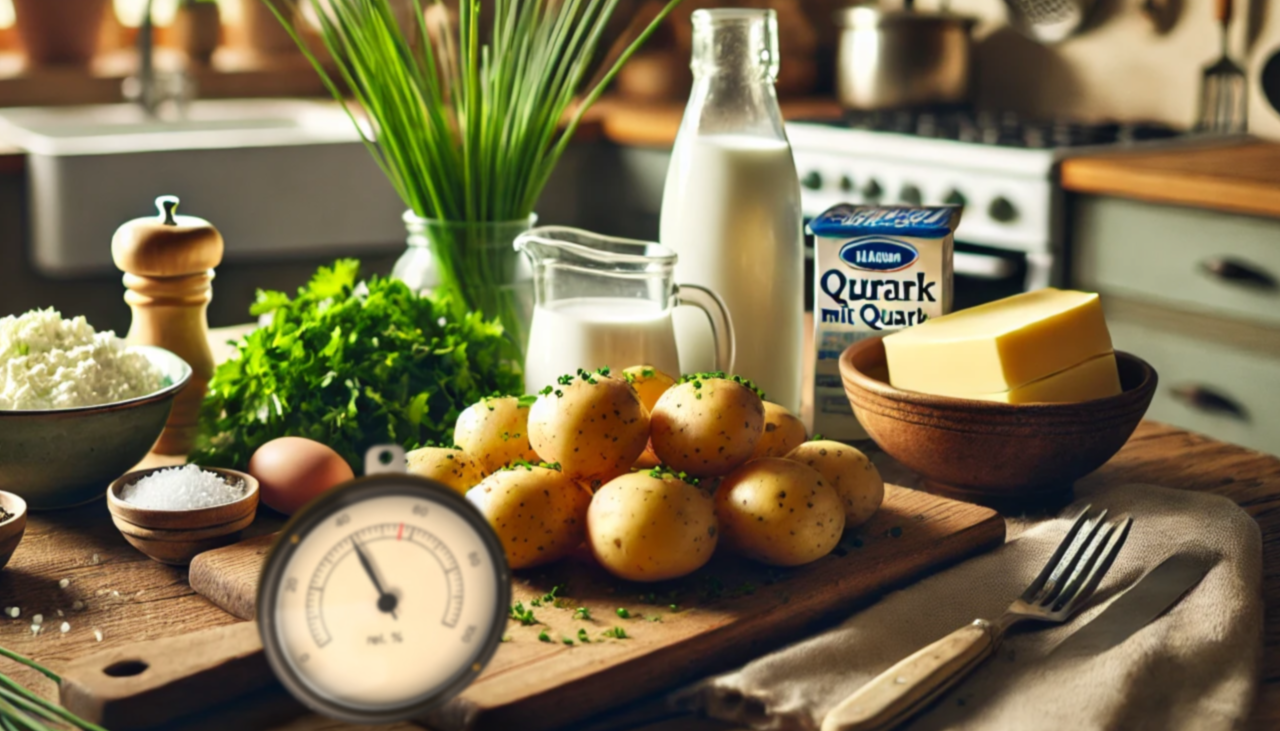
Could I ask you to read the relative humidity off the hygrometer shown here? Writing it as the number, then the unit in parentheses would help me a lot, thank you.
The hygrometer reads 40 (%)
